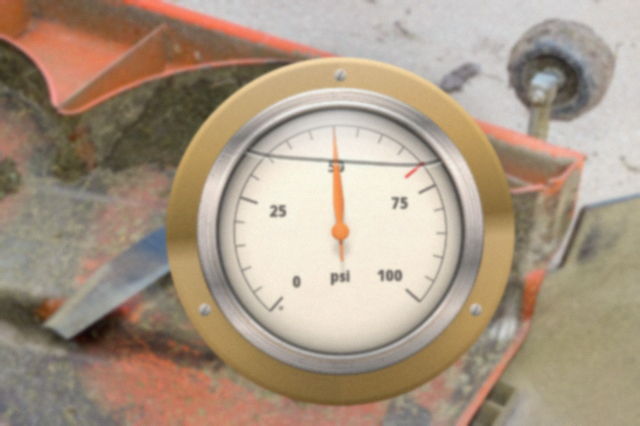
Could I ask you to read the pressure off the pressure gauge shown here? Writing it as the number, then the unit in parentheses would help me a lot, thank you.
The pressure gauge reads 50 (psi)
